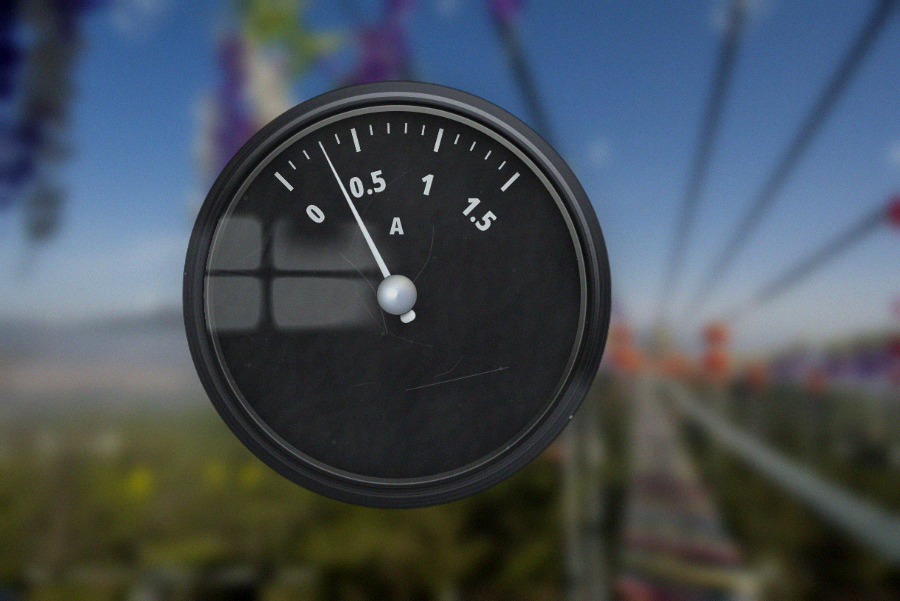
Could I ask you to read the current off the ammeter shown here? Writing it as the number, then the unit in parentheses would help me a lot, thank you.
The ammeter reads 0.3 (A)
